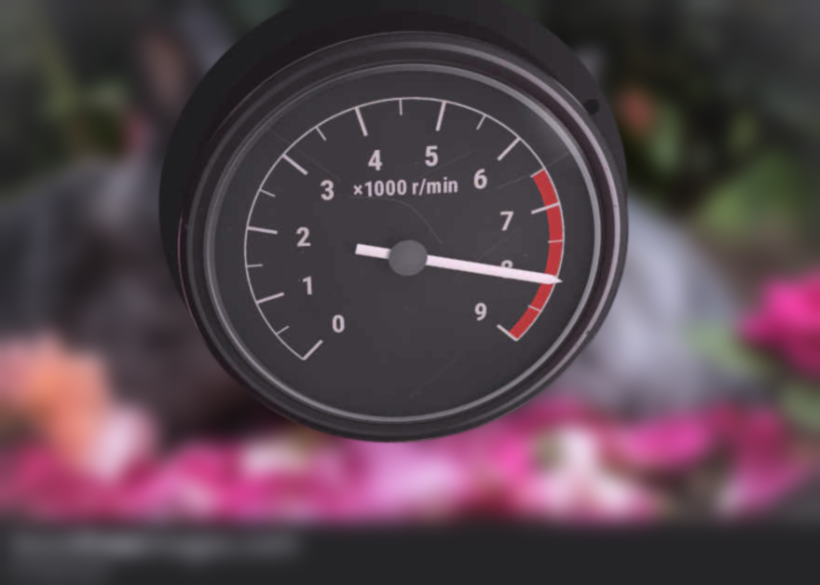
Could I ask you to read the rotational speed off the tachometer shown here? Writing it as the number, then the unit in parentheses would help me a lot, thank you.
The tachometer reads 8000 (rpm)
